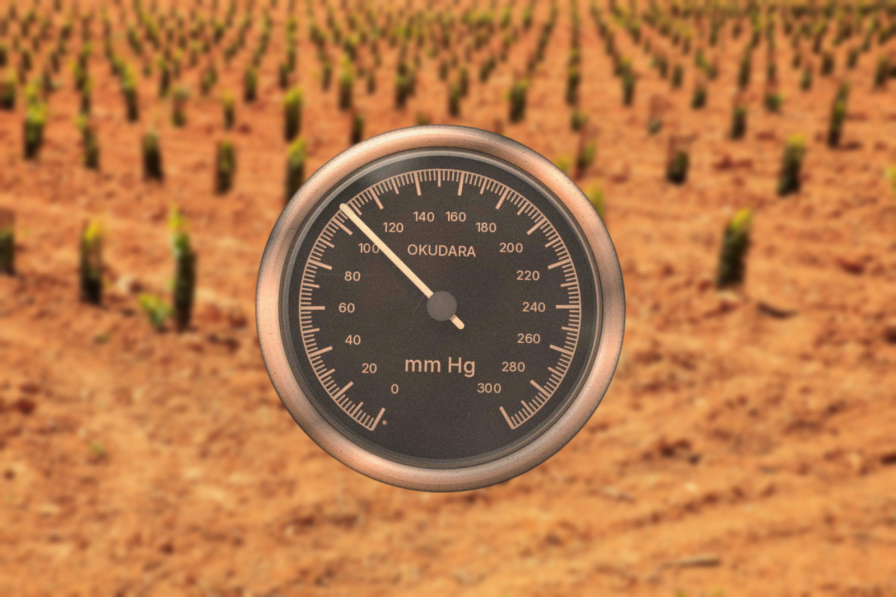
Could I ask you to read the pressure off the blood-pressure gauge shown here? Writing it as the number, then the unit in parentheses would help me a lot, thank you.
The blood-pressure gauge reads 106 (mmHg)
